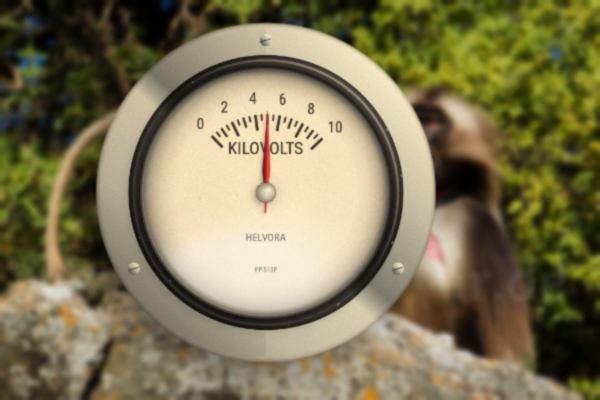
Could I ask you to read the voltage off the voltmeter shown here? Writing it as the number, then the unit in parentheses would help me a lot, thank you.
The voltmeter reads 5 (kV)
